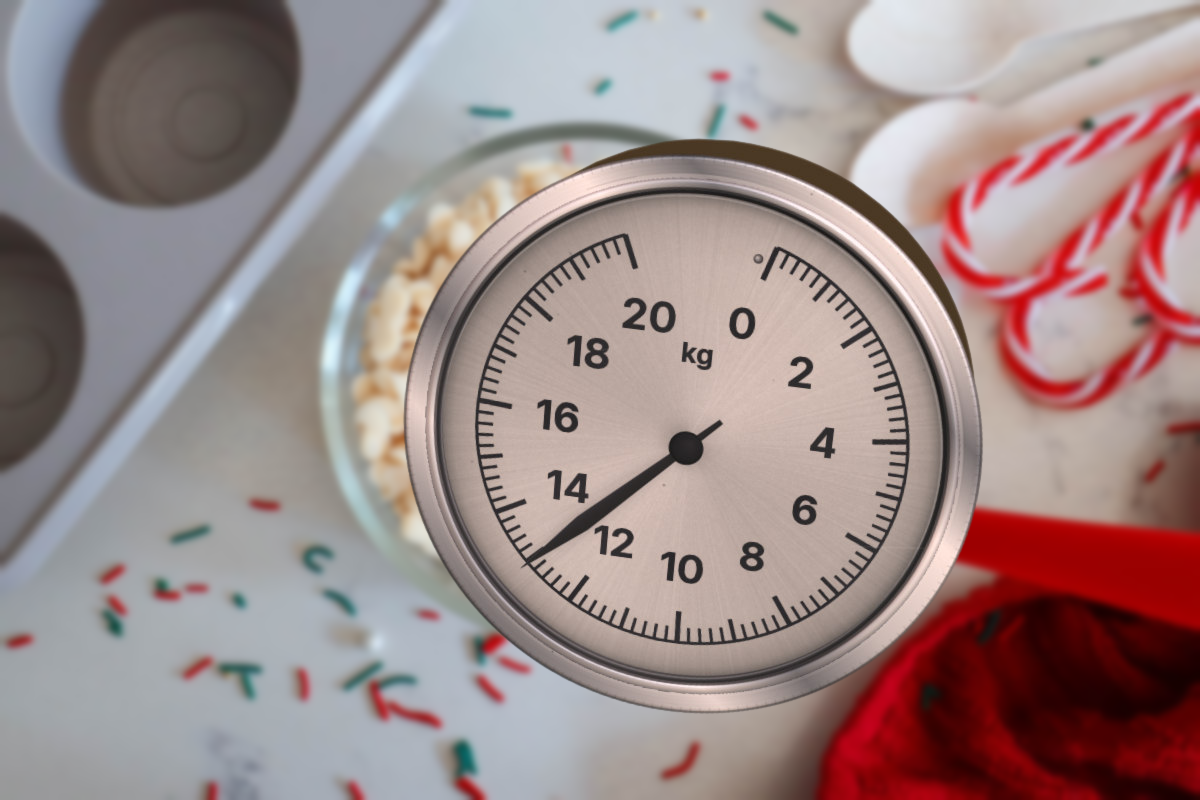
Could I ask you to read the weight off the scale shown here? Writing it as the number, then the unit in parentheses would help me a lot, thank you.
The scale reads 13 (kg)
